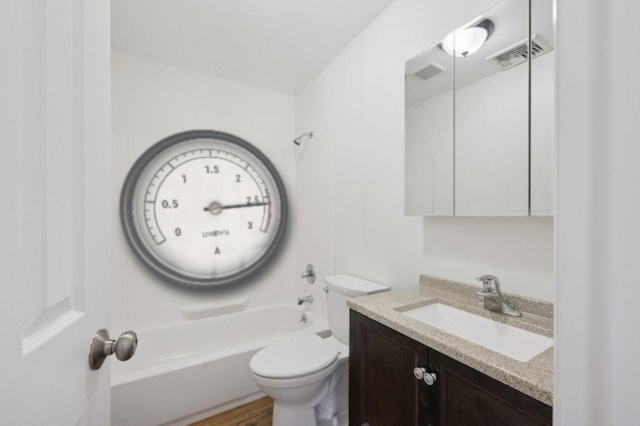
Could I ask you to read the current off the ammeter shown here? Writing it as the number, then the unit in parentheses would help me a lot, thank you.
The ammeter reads 2.6 (A)
